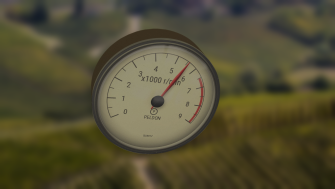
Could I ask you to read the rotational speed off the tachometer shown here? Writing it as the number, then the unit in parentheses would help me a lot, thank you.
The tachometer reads 5500 (rpm)
